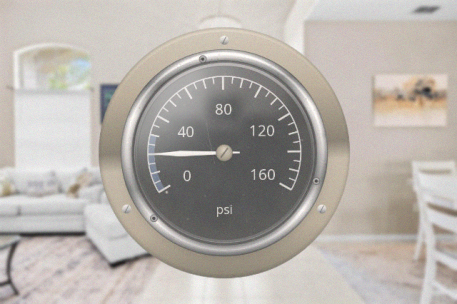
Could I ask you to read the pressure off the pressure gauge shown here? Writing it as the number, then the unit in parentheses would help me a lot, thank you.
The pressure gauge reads 20 (psi)
